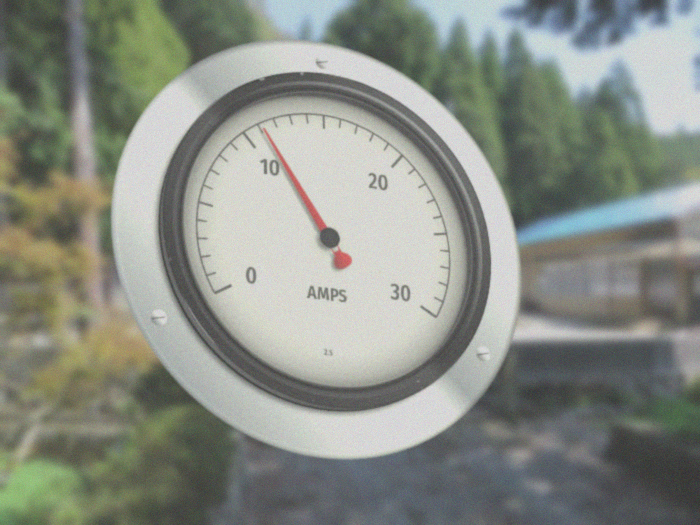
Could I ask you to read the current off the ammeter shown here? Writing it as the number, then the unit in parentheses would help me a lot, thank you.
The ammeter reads 11 (A)
